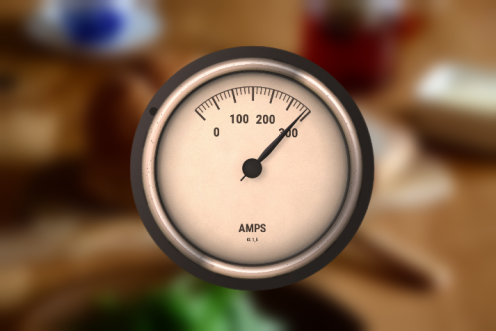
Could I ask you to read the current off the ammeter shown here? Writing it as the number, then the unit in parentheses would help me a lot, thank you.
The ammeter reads 290 (A)
